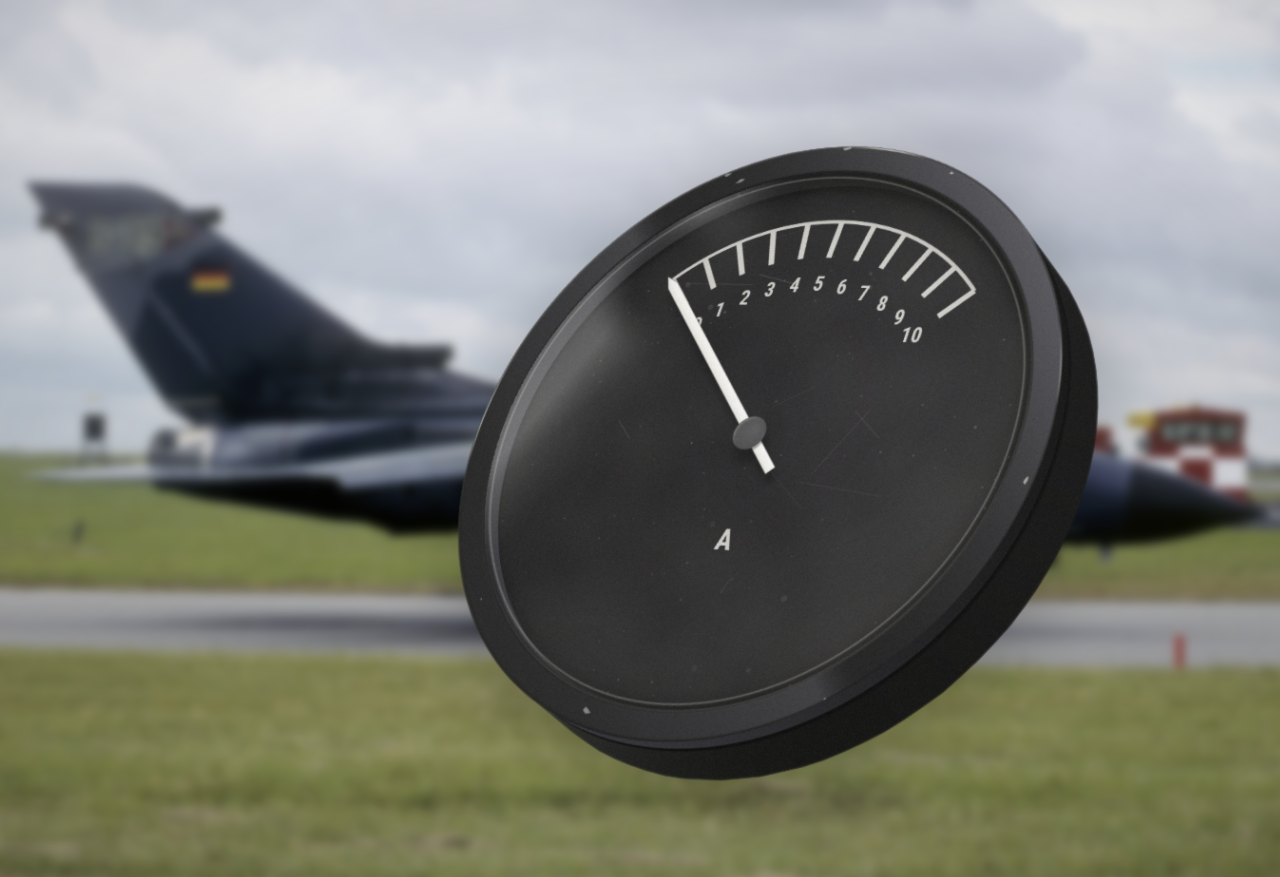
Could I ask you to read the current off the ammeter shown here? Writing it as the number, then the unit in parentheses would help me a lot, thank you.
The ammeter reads 0 (A)
